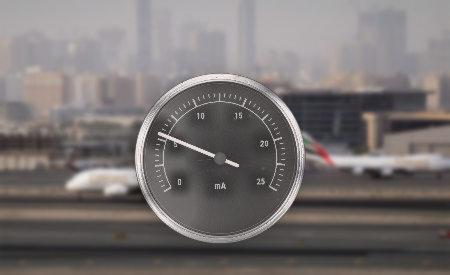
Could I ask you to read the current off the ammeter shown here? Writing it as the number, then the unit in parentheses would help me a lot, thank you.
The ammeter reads 5.5 (mA)
